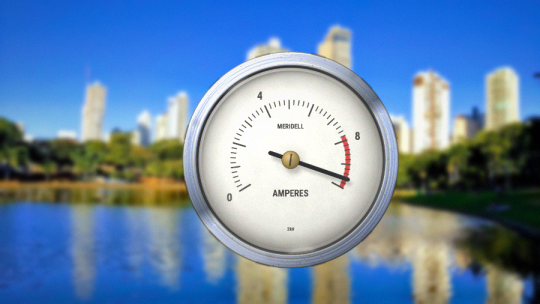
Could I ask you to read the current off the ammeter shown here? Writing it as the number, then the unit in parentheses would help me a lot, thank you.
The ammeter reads 9.6 (A)
